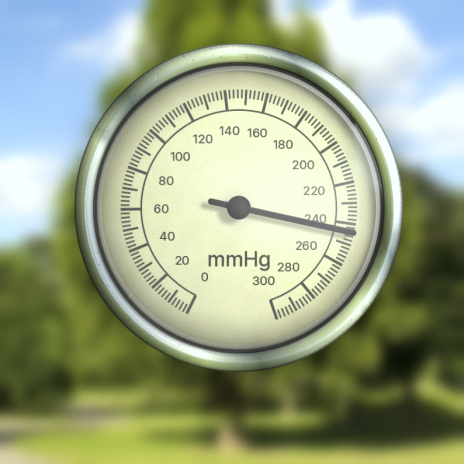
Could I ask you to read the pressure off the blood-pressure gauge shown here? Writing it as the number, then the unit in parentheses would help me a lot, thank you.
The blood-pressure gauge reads 244 (mmHg)
